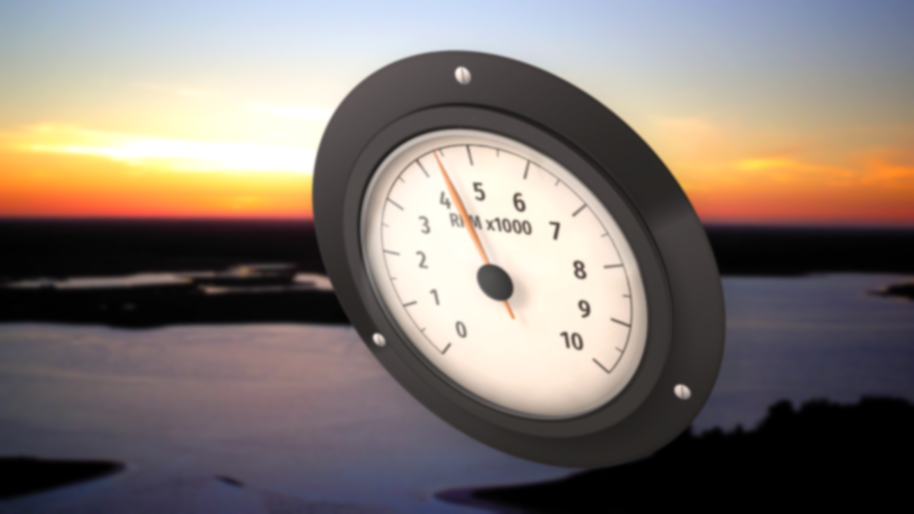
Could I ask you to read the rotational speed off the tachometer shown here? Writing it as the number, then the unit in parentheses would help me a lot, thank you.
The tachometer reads 4500 (rpm)
